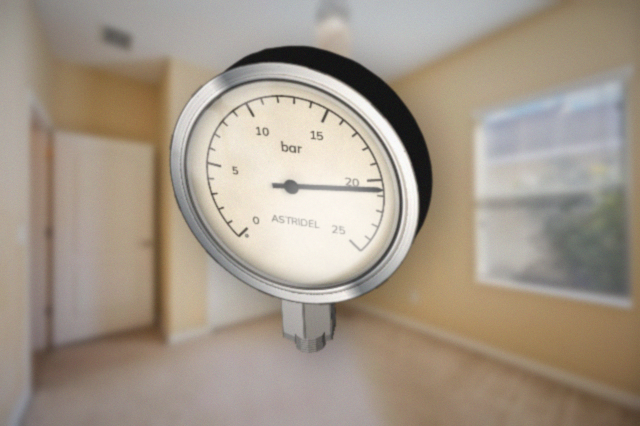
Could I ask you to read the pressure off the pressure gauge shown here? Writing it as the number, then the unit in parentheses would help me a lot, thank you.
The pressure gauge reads 20.5 (bar)
